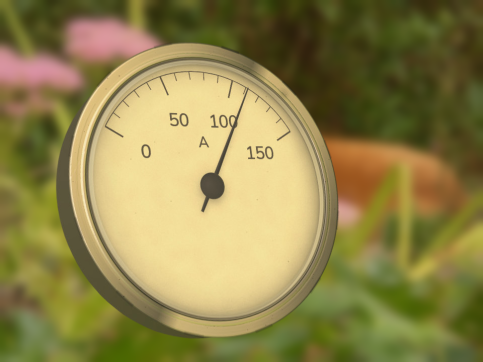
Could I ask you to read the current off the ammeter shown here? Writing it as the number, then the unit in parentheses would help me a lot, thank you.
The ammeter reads 110 (A)
